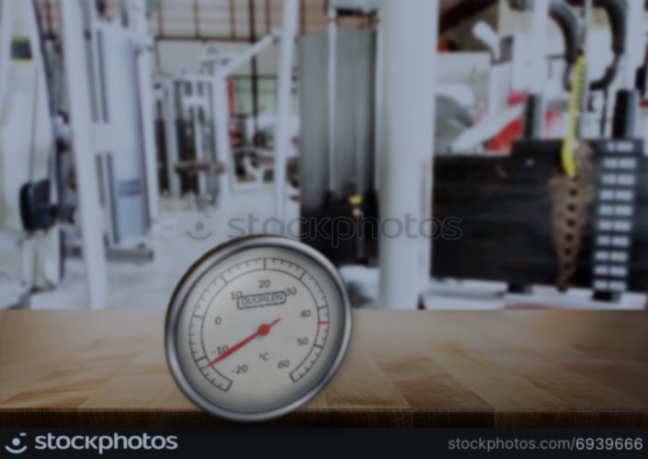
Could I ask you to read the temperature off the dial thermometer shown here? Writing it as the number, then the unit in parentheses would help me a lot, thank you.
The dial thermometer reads -12 (°C)
